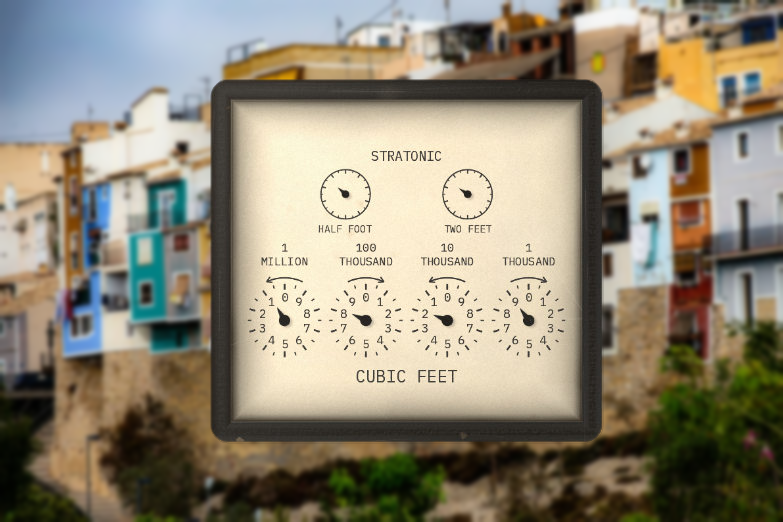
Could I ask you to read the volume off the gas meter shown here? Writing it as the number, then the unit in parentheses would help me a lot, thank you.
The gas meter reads 81900 (ft³)
